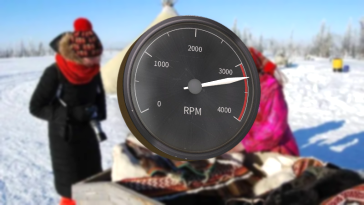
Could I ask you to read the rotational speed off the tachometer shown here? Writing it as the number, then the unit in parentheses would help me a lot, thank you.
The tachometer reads 3250 (rpm)
